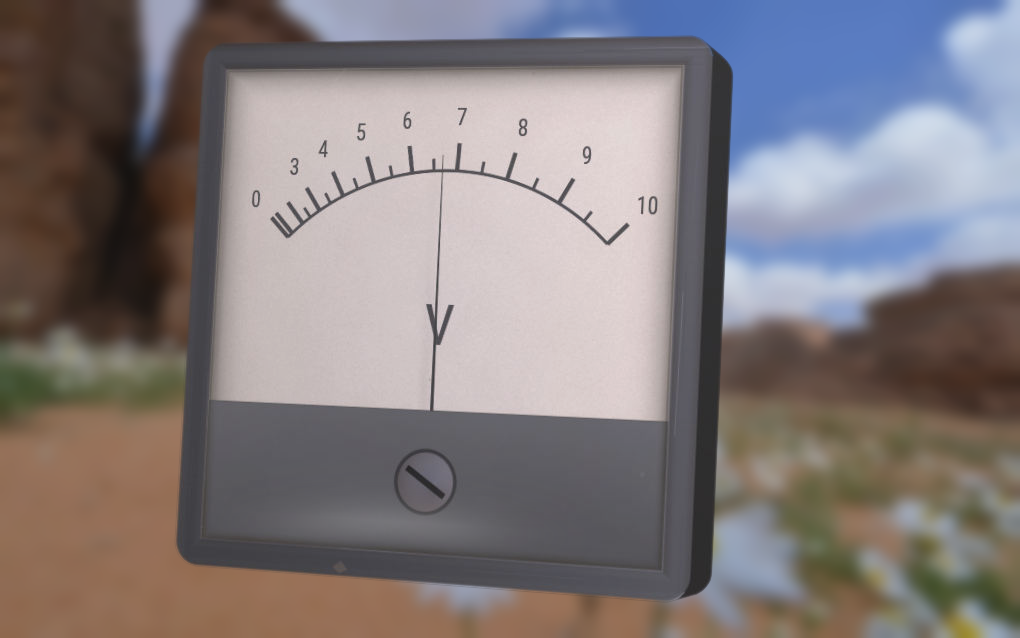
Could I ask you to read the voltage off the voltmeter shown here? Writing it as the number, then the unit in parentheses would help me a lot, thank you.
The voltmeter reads 6.75 (V)
